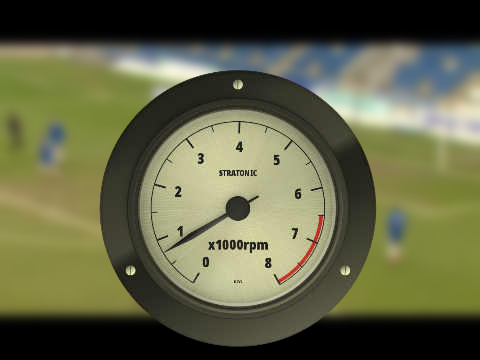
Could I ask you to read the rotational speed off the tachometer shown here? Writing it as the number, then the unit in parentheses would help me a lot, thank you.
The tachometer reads 750 (rpm)
